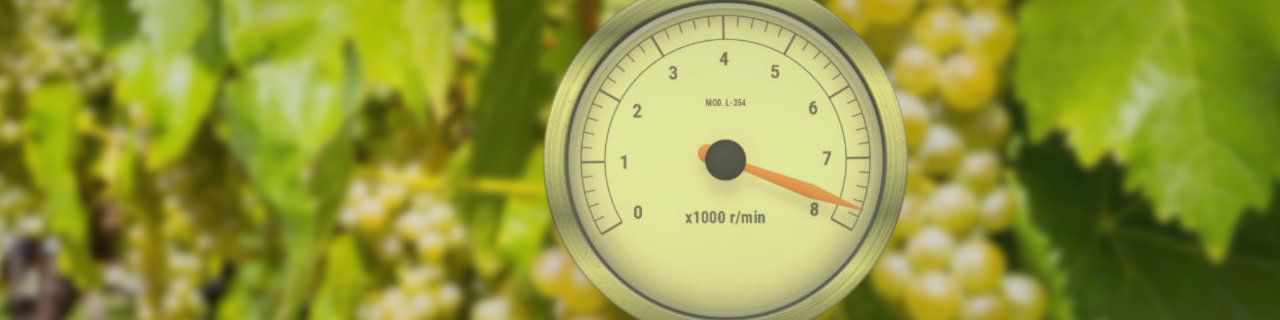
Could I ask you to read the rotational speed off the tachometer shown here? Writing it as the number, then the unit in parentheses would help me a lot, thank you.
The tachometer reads 7700 (rpm)
